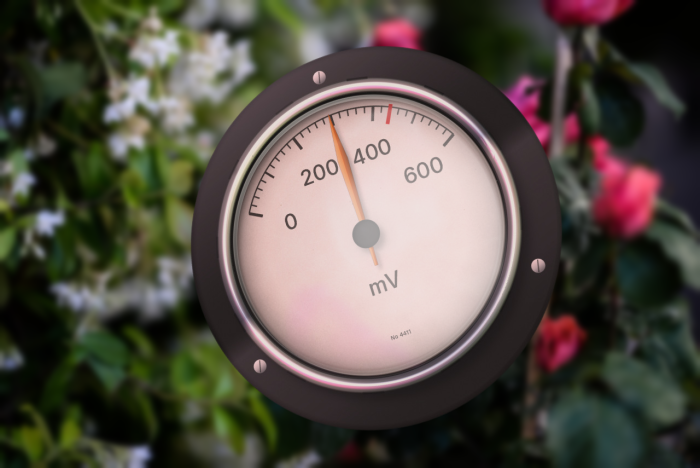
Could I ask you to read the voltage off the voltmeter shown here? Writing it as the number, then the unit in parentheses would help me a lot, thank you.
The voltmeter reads 300 (mV)
